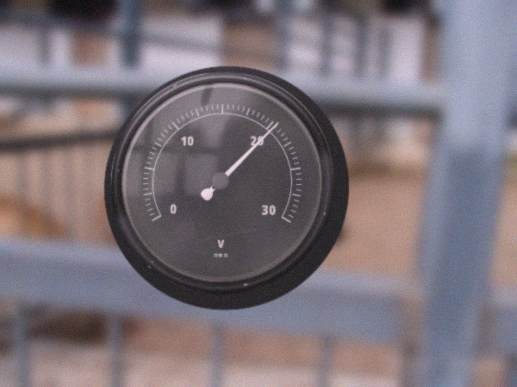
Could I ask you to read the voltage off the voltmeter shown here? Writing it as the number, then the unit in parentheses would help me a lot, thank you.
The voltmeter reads 20.5 (V)
